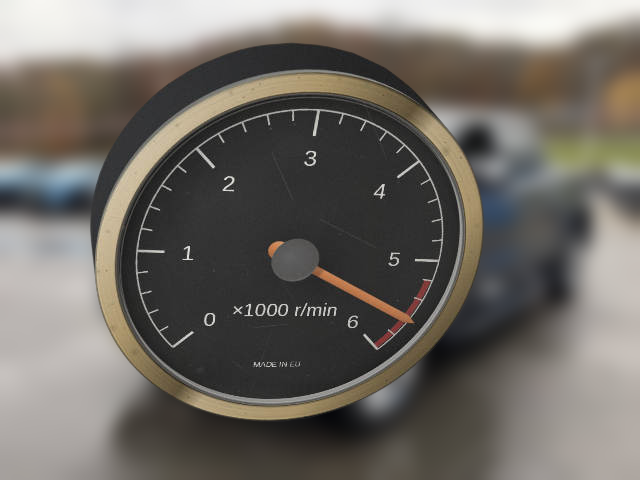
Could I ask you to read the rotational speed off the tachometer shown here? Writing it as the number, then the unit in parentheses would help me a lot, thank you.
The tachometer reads 5600 (rpm)
